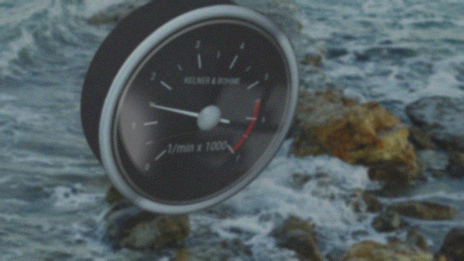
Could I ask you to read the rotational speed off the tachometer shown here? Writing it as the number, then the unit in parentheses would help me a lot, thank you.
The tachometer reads 1500 (rpm)
